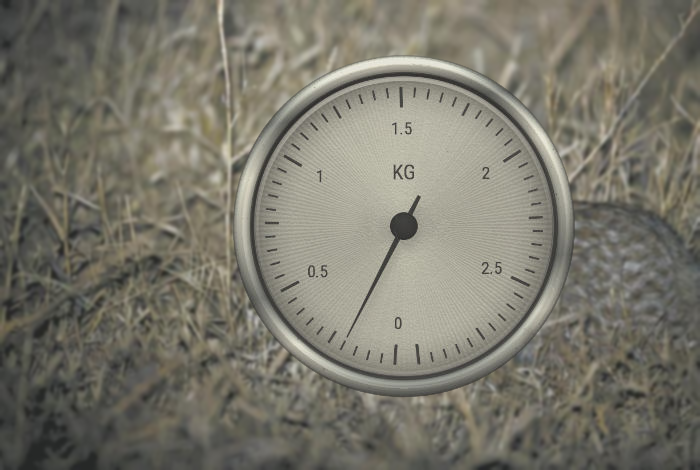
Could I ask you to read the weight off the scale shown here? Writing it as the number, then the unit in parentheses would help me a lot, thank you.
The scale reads 0.2 (kg)
